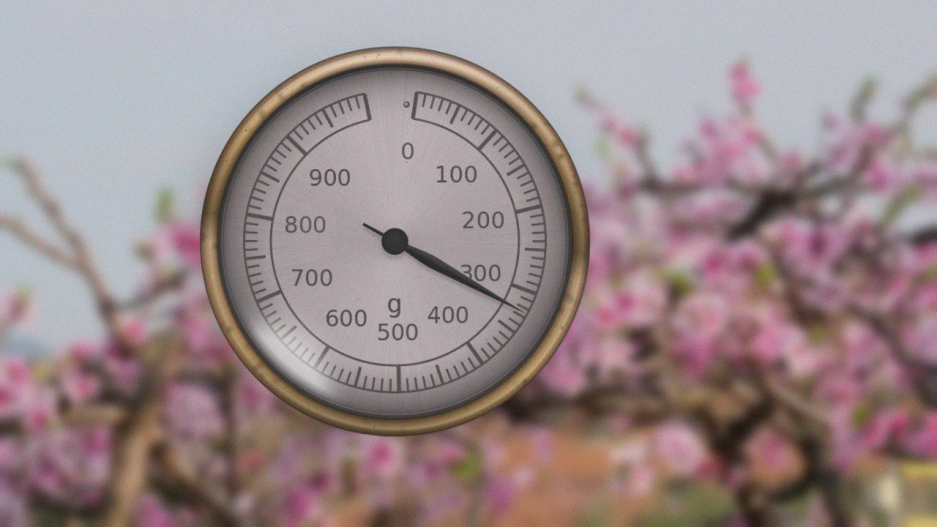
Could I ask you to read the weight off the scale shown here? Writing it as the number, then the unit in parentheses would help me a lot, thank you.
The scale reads 325 (g)
